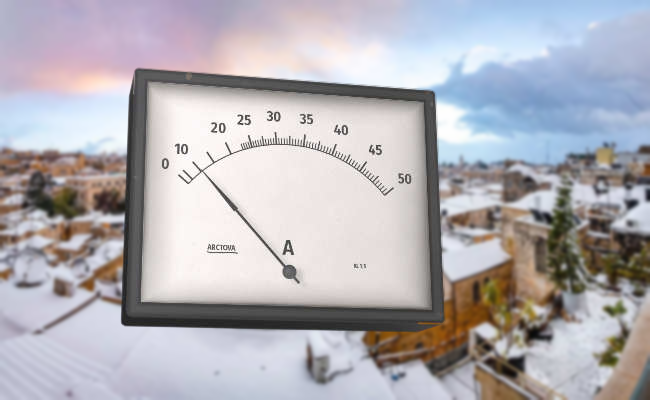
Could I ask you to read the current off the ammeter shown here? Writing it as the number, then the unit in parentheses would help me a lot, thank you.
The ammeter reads 10 (A)
